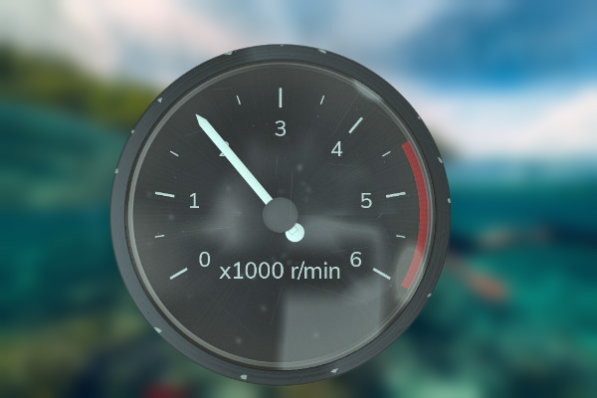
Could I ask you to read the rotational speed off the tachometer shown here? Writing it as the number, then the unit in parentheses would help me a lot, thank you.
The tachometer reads 2000 (rpm)
